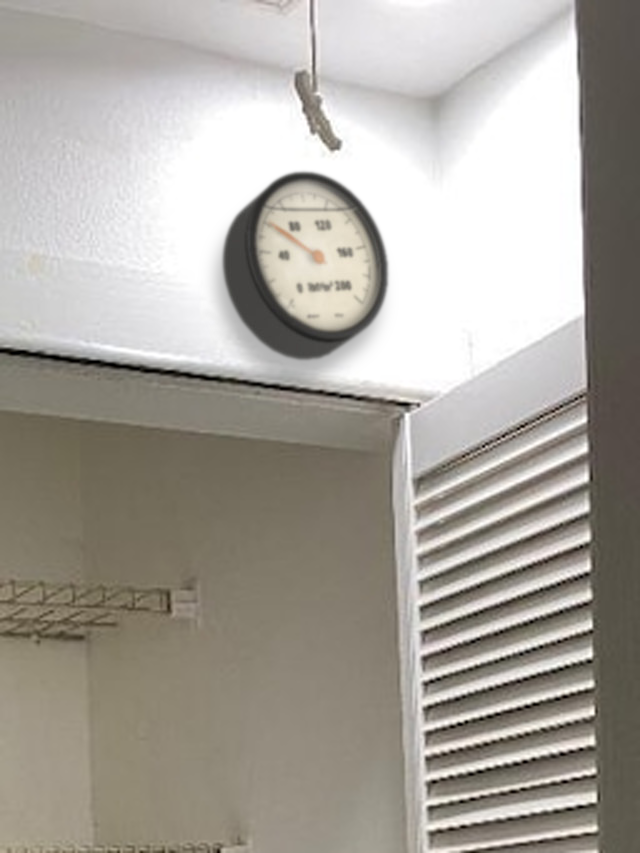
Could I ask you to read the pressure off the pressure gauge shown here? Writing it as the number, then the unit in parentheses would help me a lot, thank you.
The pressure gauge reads 60 (psi)
